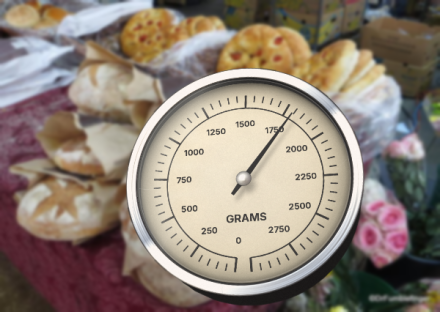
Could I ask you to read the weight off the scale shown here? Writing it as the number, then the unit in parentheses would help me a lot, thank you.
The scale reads 1800 (g)
